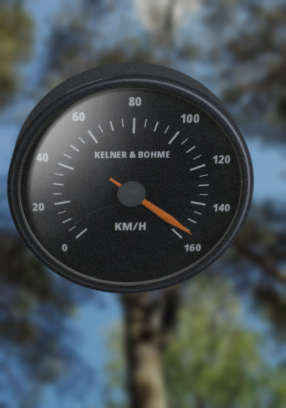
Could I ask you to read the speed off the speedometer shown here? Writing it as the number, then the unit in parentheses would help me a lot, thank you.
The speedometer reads 155 (km/h)
